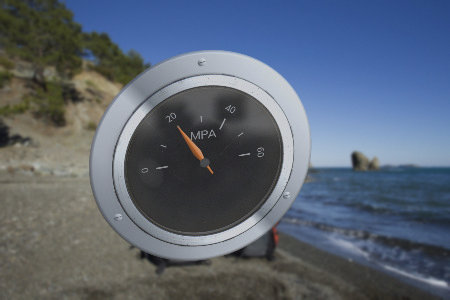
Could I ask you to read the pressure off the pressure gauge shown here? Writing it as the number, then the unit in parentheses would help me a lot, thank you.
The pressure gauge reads 20 (MPa)
